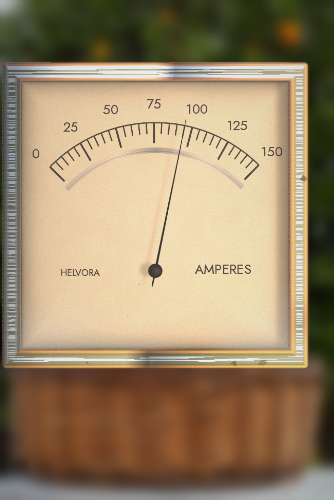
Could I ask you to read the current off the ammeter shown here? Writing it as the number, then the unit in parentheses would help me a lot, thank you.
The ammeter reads 95 (A)
